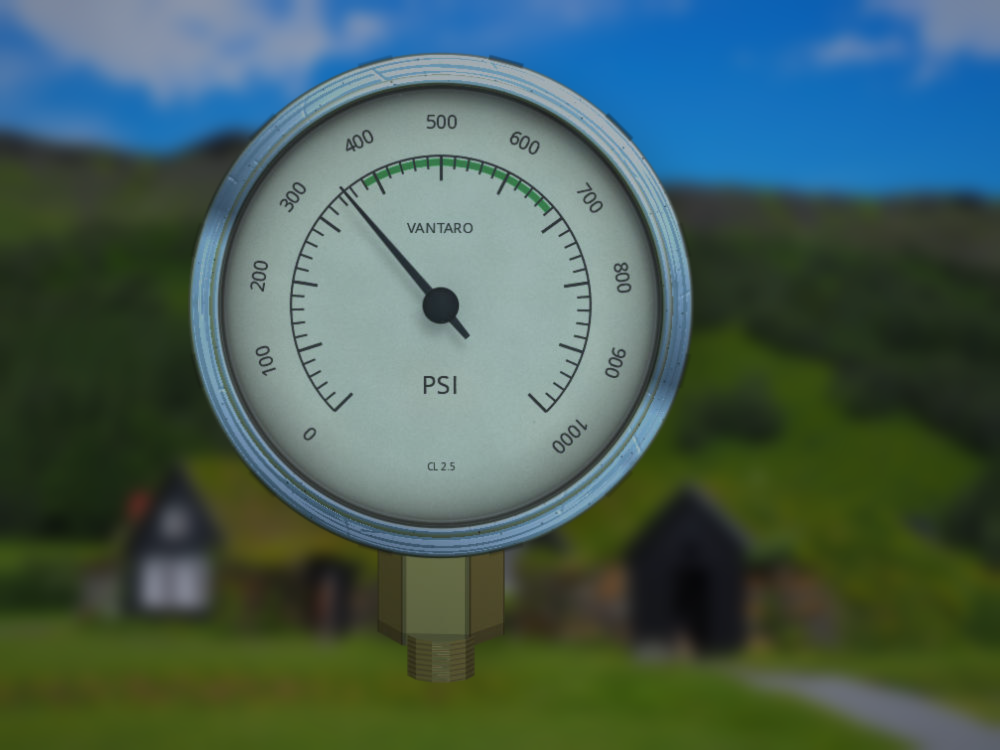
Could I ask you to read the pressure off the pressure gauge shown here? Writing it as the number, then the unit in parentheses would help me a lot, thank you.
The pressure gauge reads 350 (psi)
